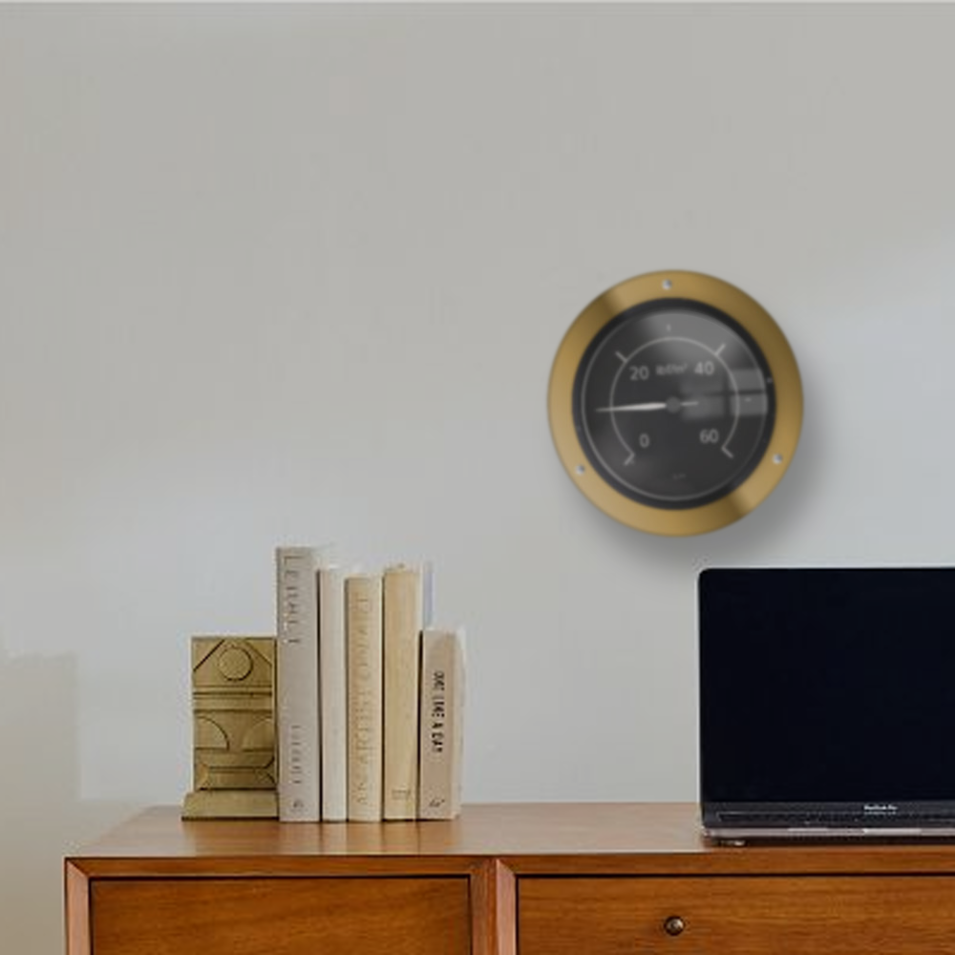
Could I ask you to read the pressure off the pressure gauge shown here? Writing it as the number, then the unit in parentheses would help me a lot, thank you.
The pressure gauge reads 10 (psi)
